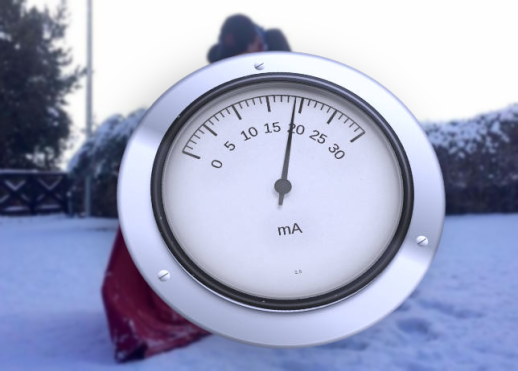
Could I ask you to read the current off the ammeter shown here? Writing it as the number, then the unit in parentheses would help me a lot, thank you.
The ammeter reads 19 (mA)
